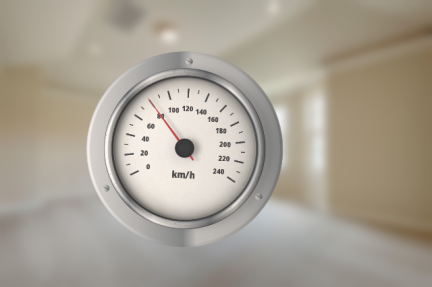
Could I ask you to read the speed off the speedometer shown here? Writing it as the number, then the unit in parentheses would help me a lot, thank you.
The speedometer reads 80 (km/h)
